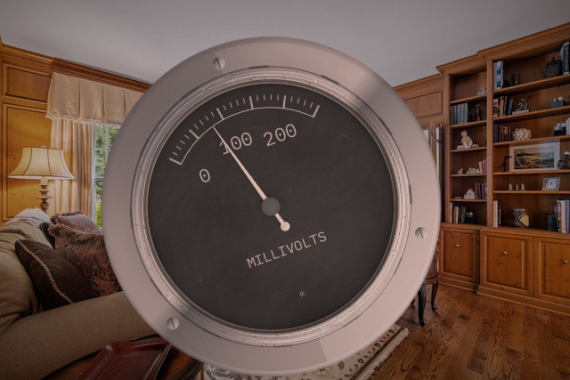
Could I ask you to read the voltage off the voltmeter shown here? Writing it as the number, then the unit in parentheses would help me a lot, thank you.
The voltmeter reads 80 (mV)
